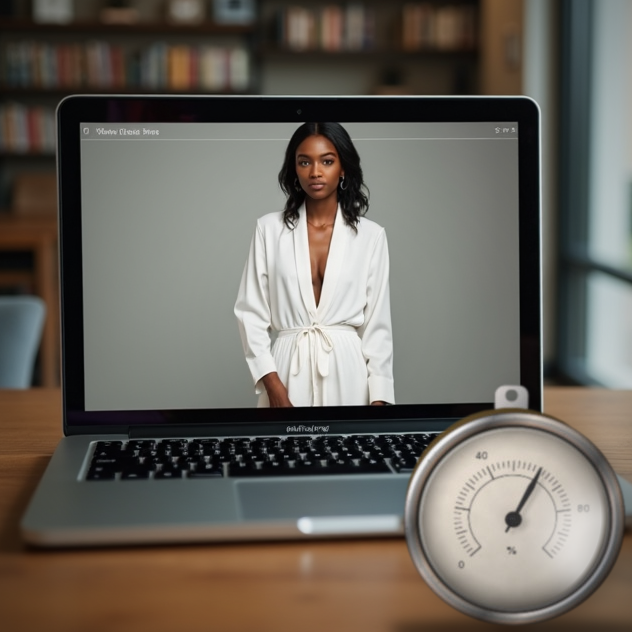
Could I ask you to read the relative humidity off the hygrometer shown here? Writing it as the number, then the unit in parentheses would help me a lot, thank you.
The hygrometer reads 60 (%)
